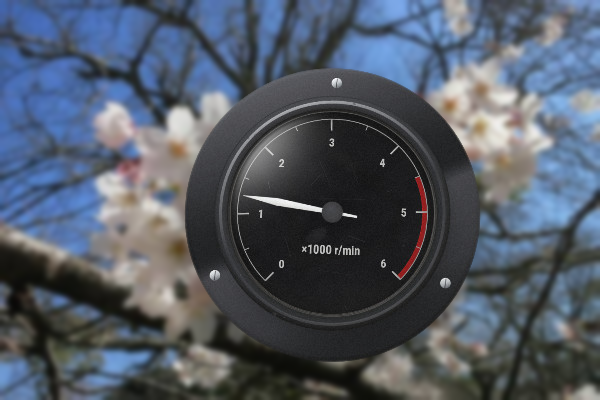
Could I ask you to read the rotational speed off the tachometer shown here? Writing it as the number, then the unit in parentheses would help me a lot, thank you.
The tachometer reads 1250 (rpm)
